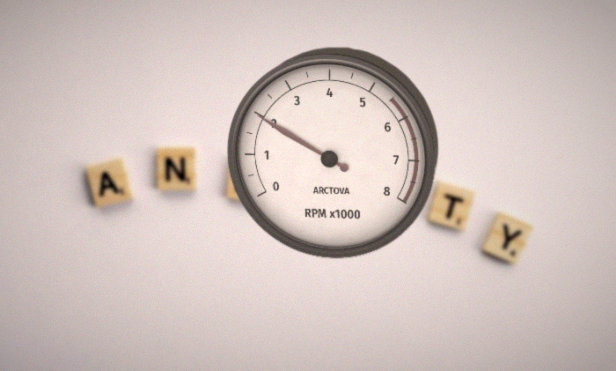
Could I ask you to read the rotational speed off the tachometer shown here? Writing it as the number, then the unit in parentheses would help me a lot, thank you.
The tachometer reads 2000 (rpm)
